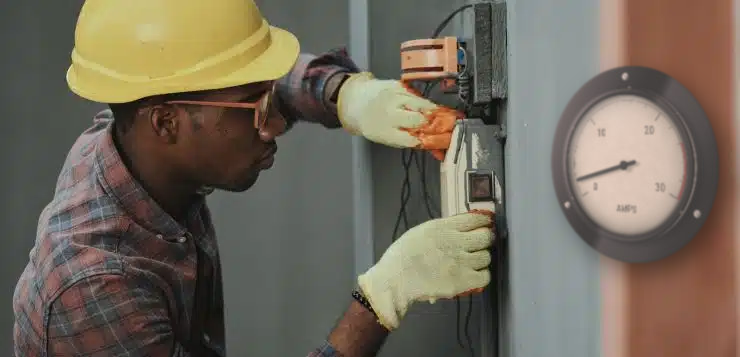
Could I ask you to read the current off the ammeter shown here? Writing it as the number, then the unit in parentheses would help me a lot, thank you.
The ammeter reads 2 (A)
